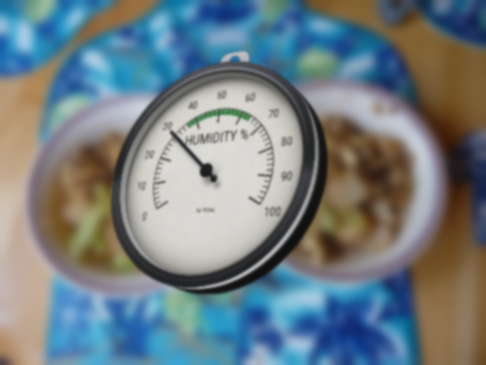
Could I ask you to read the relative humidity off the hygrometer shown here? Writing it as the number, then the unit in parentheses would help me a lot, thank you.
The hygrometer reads 30 (%)
